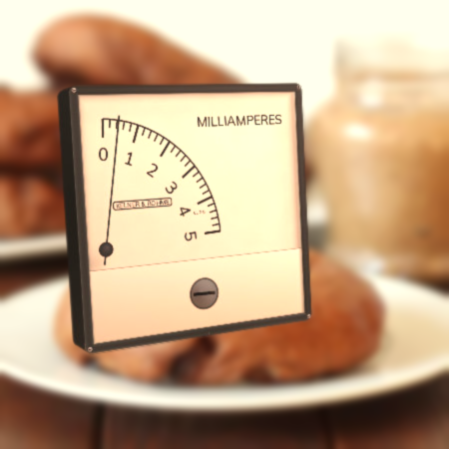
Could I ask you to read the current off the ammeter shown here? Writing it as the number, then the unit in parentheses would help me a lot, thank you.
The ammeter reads 0.4 (mA)
